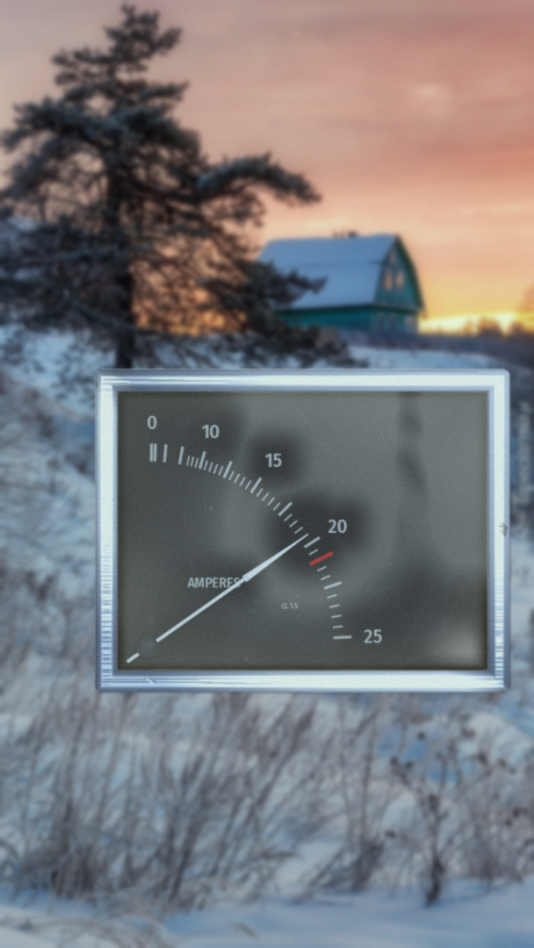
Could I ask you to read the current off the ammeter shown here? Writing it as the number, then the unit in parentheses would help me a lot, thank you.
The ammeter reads 19.5 (A)
